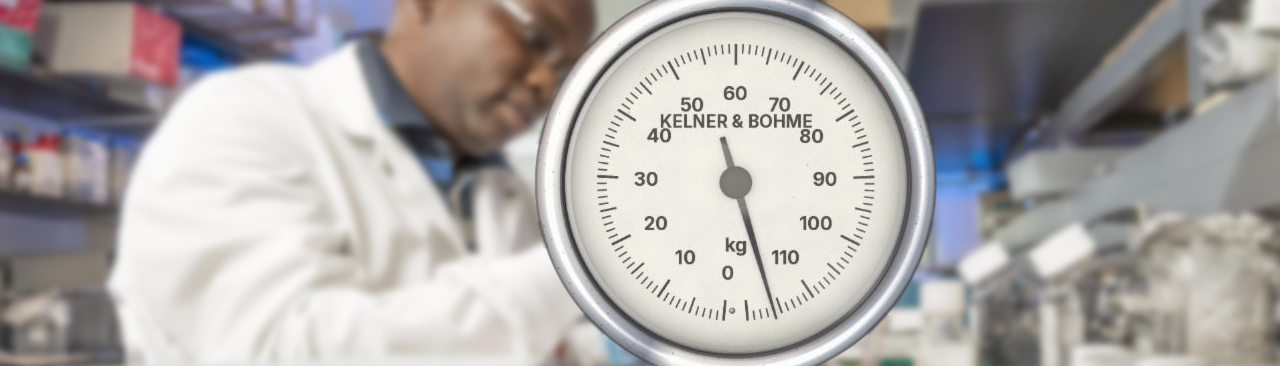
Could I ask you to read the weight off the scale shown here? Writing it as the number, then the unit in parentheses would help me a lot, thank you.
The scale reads 116 (kg)
